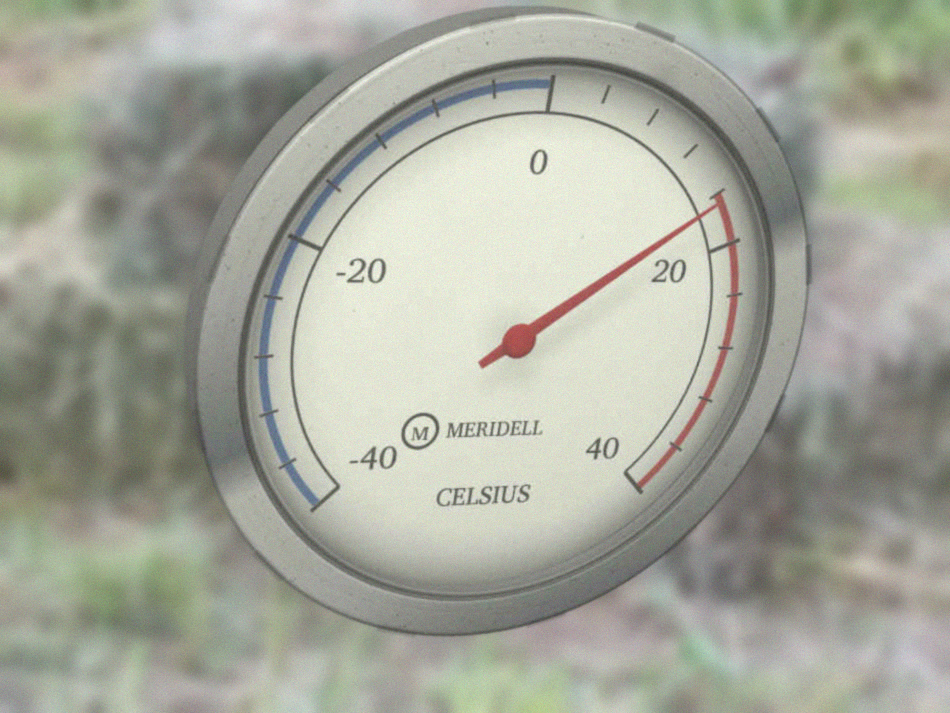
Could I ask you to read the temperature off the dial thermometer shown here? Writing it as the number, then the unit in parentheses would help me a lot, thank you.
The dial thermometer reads 16 (°C)
